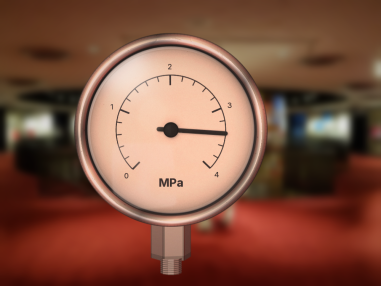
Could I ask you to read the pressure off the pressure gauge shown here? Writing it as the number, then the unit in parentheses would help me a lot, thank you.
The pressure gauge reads 3.4 (MPa)
